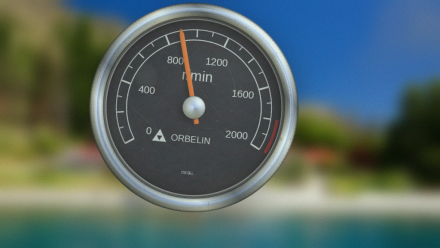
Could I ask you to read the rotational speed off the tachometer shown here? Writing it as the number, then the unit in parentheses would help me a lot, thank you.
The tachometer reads 900 (rpm)
